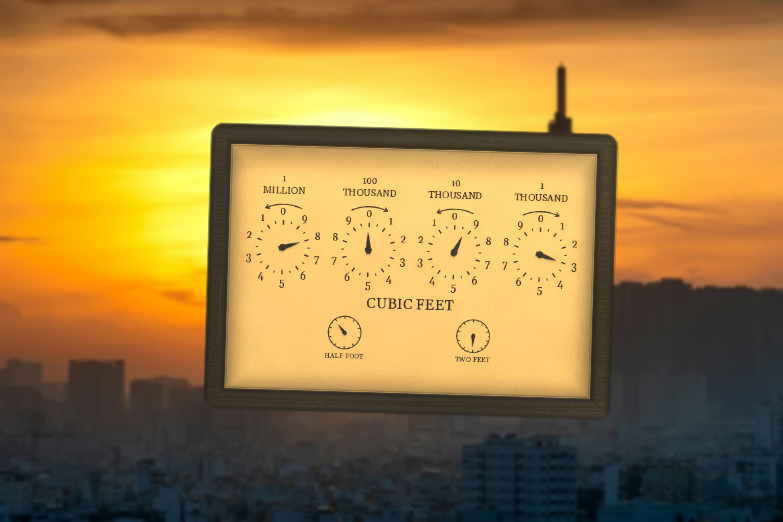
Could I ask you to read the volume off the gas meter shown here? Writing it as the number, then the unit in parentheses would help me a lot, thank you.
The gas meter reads 799300 (ft³)
